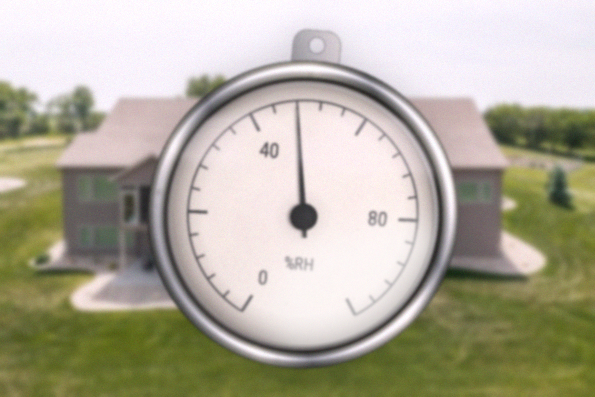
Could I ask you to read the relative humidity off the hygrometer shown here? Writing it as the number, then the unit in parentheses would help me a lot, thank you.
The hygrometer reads 48 (%)
